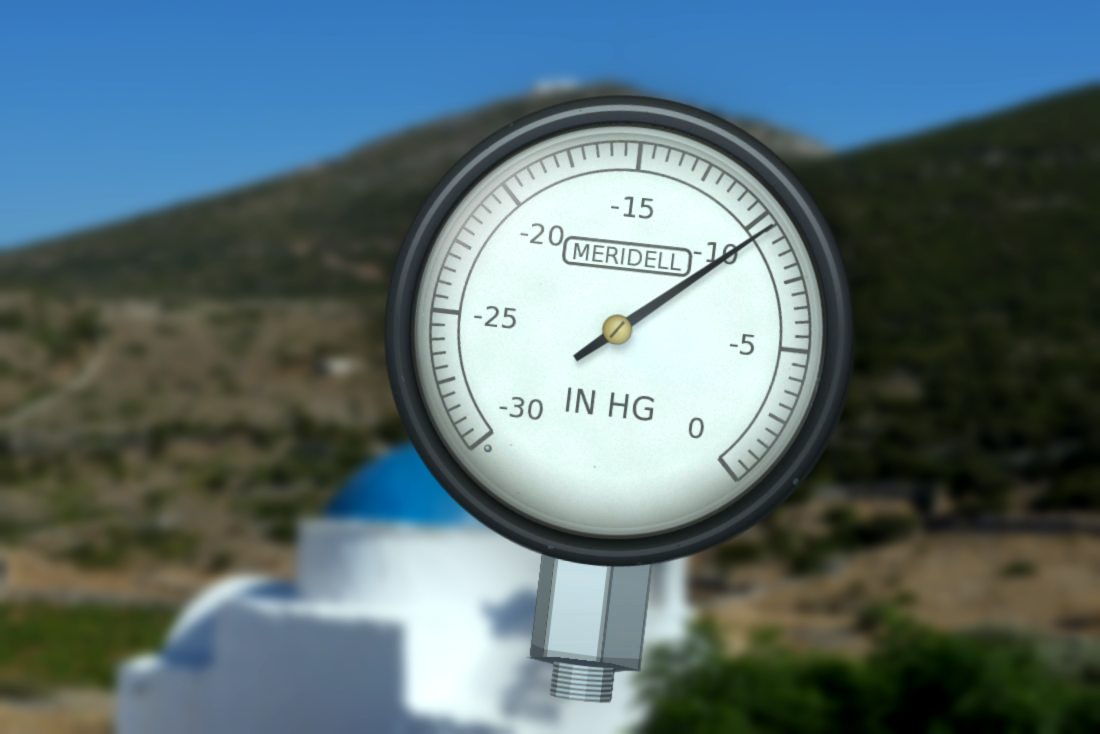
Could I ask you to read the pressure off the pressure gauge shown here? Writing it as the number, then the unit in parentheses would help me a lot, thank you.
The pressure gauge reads -9.5 (inHg)
